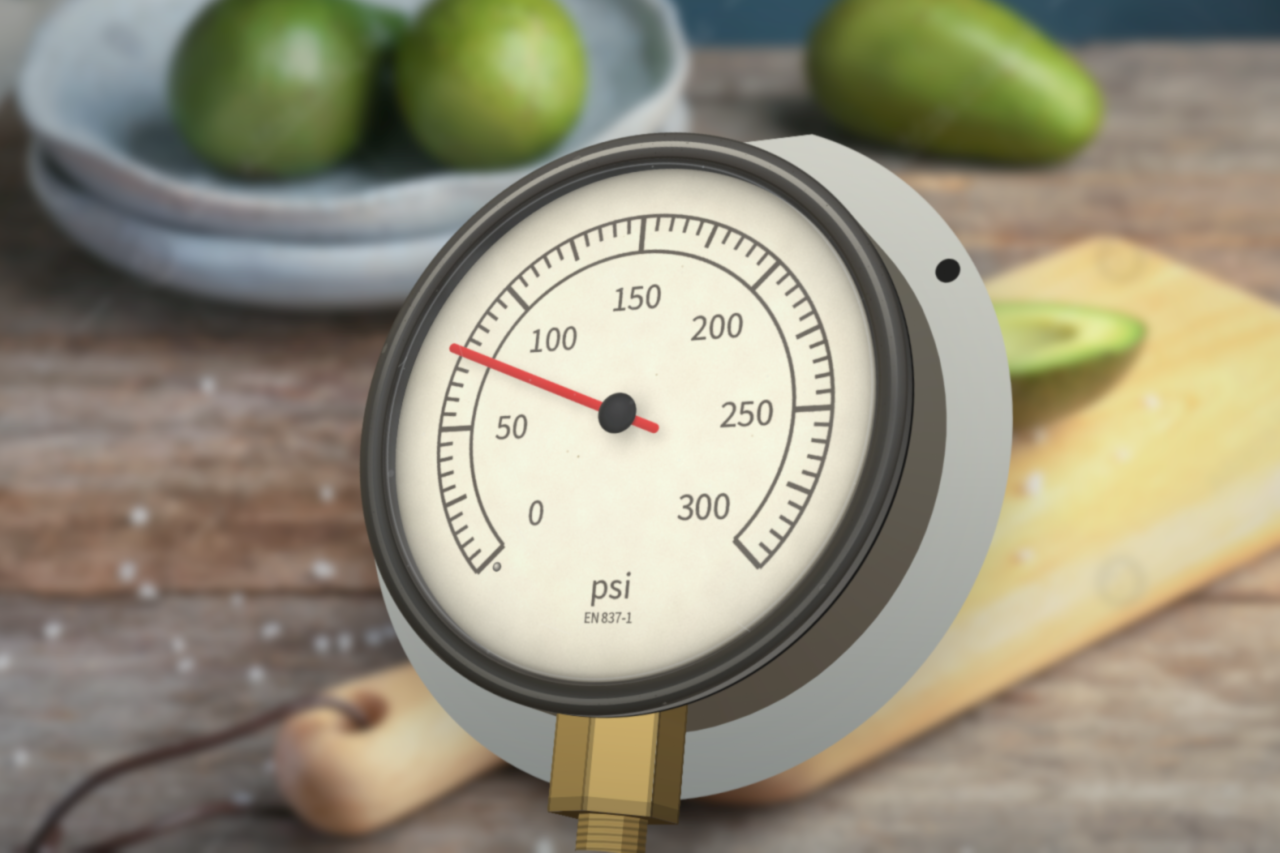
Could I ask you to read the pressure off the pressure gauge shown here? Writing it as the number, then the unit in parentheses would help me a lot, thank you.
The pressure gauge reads 75 (psi)
